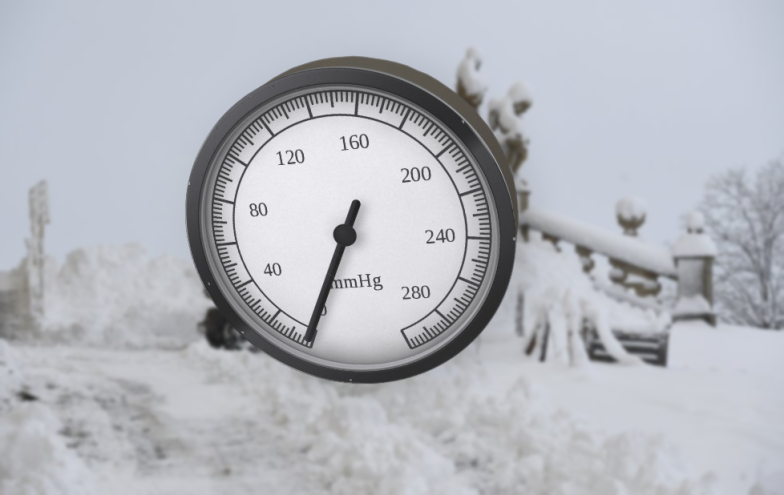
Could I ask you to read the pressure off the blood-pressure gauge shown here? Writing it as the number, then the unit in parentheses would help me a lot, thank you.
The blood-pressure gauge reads 2 (mmHg)
